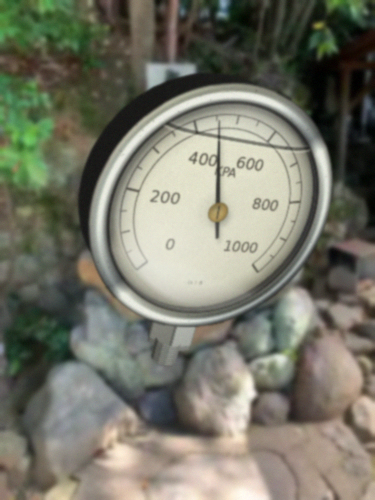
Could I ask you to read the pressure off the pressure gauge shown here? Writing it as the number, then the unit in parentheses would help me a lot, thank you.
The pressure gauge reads 450 (kPa)
